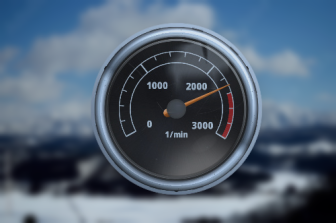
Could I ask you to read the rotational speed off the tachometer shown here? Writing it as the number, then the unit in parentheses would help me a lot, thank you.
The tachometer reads 2300 (rpm)
